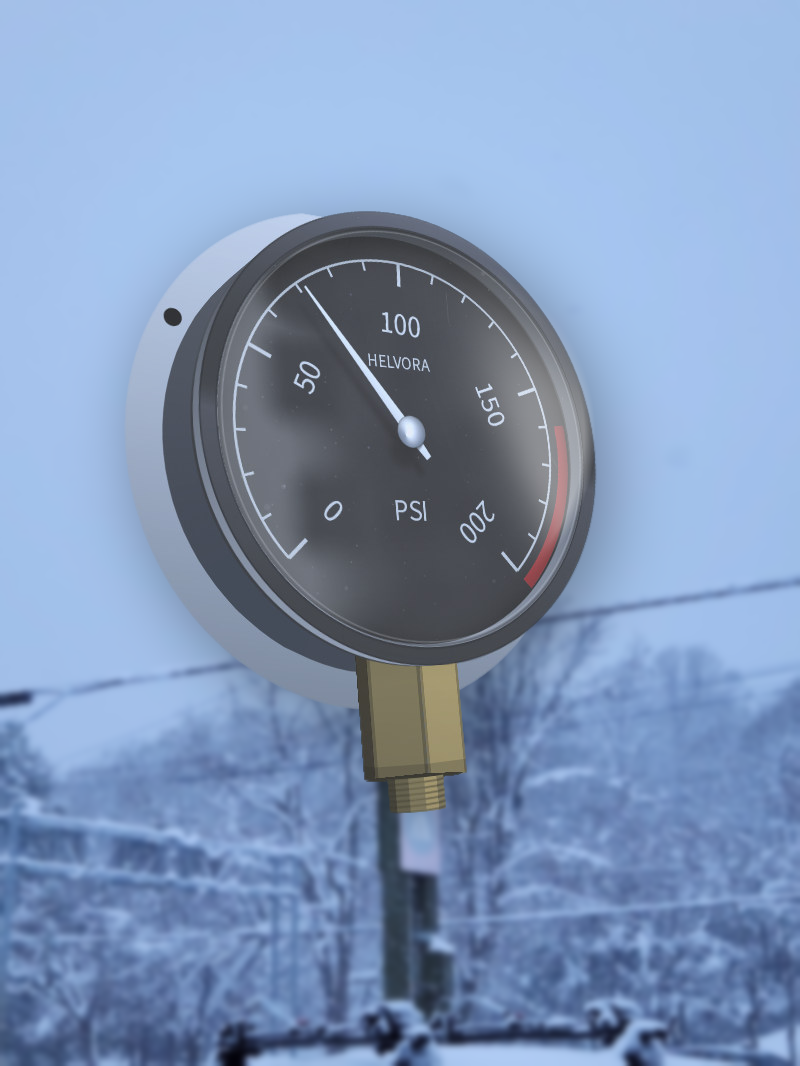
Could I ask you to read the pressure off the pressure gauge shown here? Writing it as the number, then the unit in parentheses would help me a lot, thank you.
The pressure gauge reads 70 (psi)
